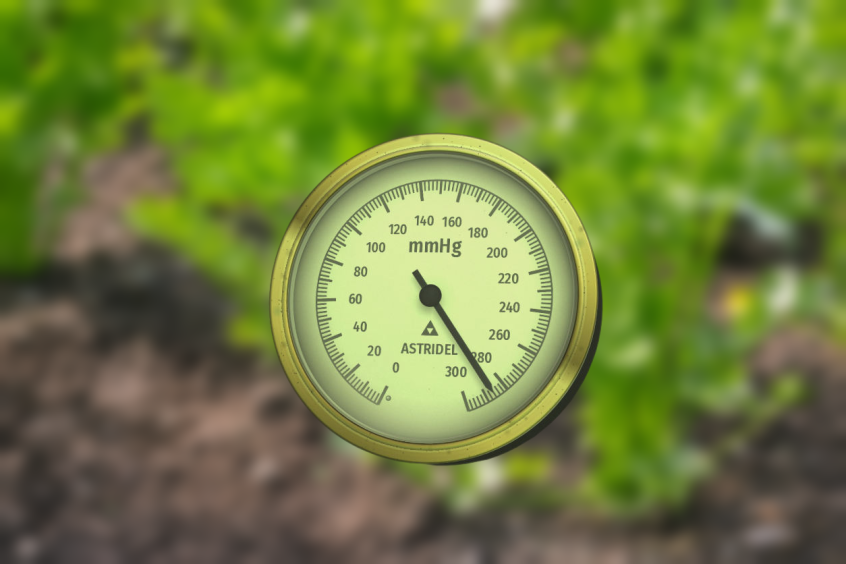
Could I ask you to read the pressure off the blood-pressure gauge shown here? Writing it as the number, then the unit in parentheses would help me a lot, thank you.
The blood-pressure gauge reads 286 (mmHg)
